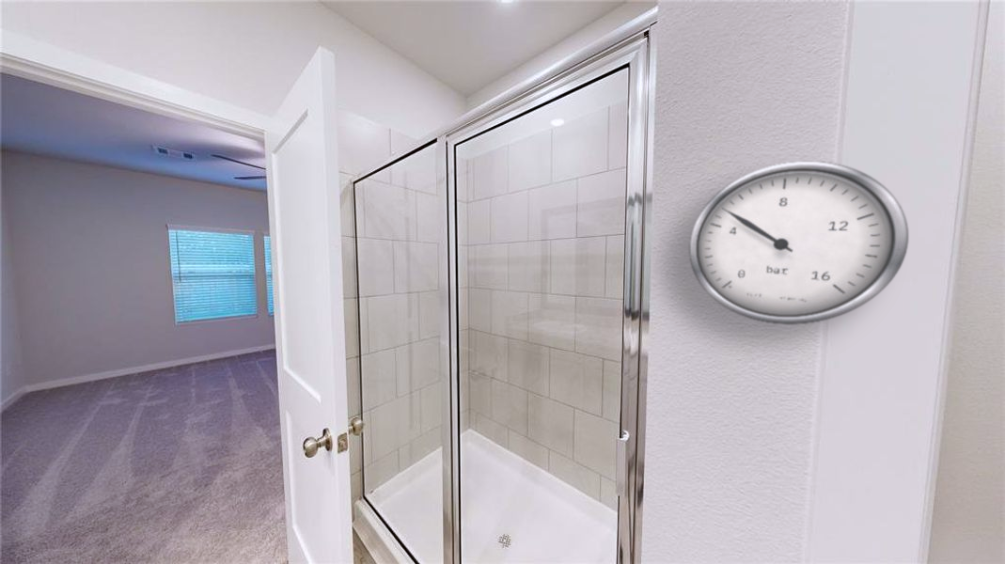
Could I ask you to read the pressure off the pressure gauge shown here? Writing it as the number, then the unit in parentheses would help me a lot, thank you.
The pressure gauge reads 5 (bar)
